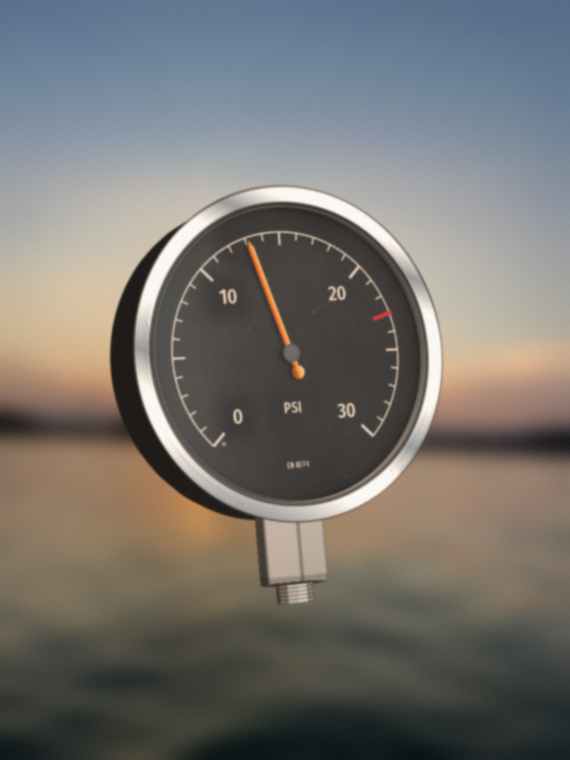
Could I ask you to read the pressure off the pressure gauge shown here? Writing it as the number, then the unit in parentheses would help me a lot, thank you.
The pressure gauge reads 13 (psi)
